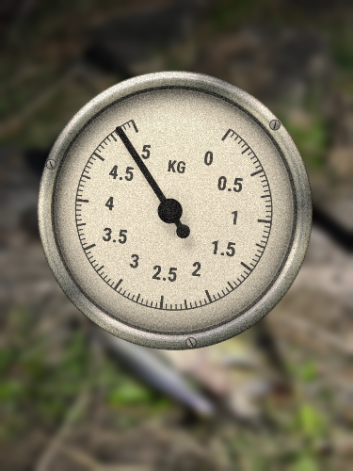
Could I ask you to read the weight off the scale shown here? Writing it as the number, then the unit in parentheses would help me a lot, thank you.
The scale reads 4.85 (kg)
